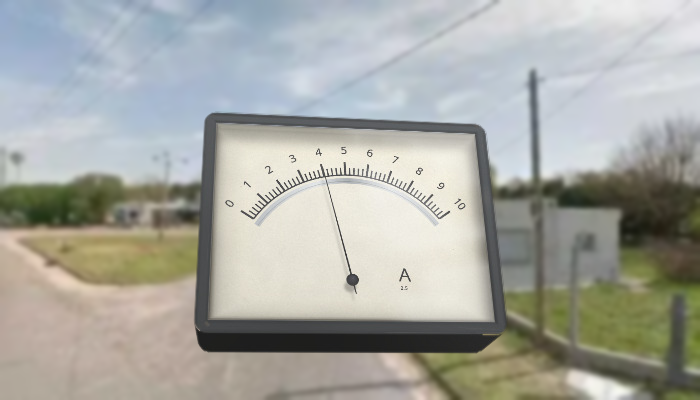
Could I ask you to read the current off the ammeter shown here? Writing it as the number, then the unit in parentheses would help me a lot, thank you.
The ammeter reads 4 (A)
